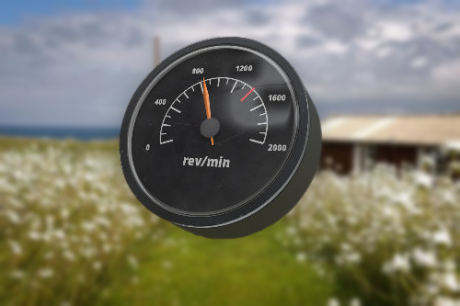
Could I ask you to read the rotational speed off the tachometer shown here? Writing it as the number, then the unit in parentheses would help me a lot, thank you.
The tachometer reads 850 (rpm)
